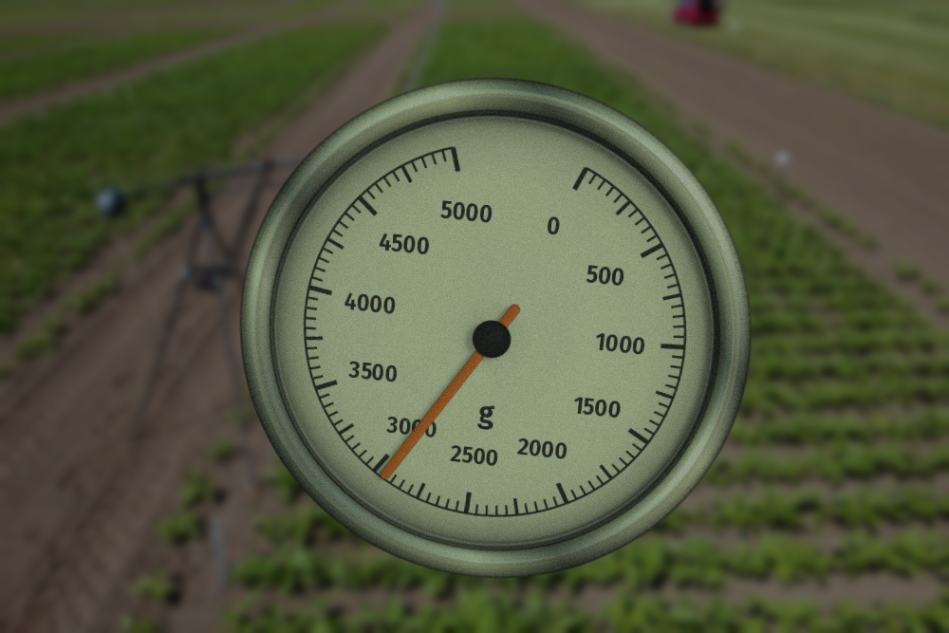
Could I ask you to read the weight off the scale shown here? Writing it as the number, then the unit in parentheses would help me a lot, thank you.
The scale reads 2950 (g)
